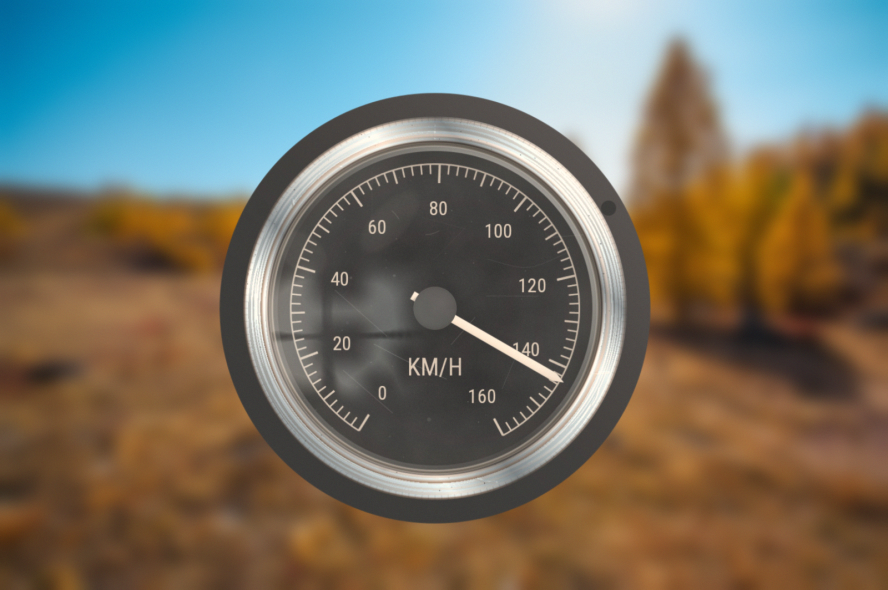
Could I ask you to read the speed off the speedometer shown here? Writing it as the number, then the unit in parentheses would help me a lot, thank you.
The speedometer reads 143 (km/h)
